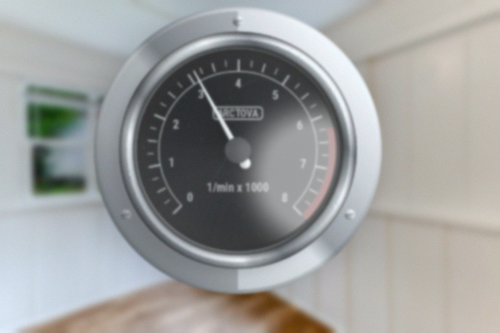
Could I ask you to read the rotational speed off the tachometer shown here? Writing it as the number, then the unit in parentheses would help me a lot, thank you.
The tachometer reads 3125 (rpm)
